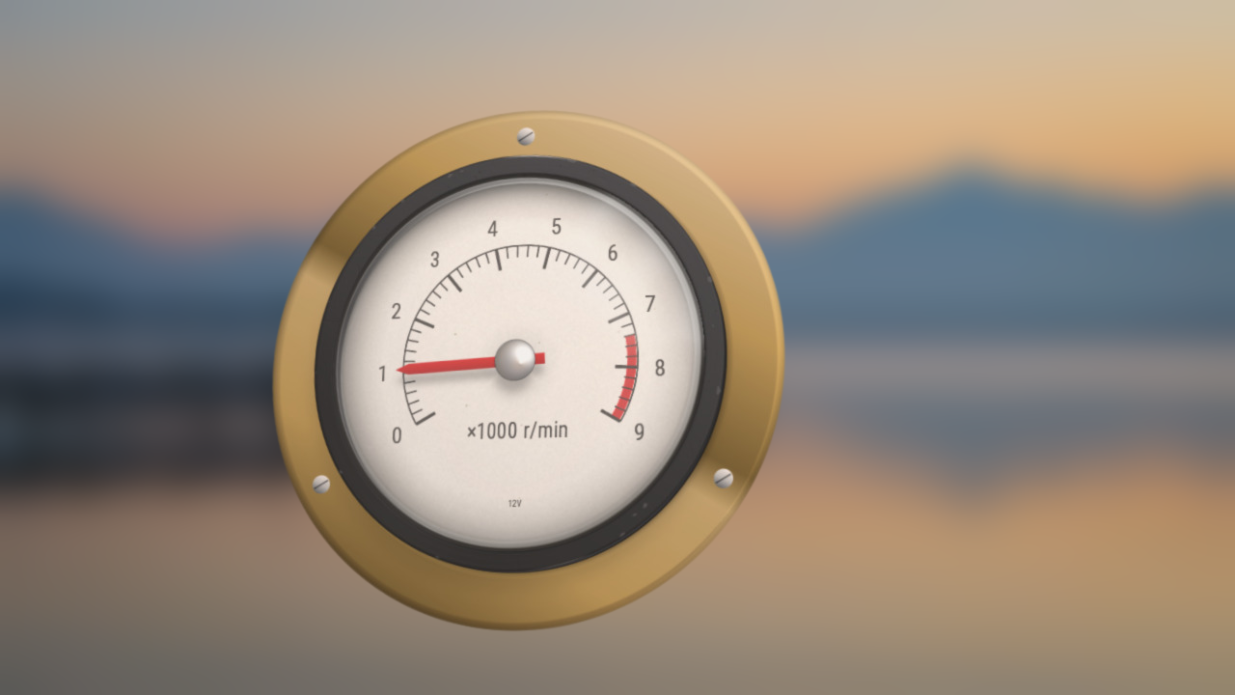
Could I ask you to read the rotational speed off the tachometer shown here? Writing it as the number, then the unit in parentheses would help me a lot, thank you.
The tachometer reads 1000 (rpm)
